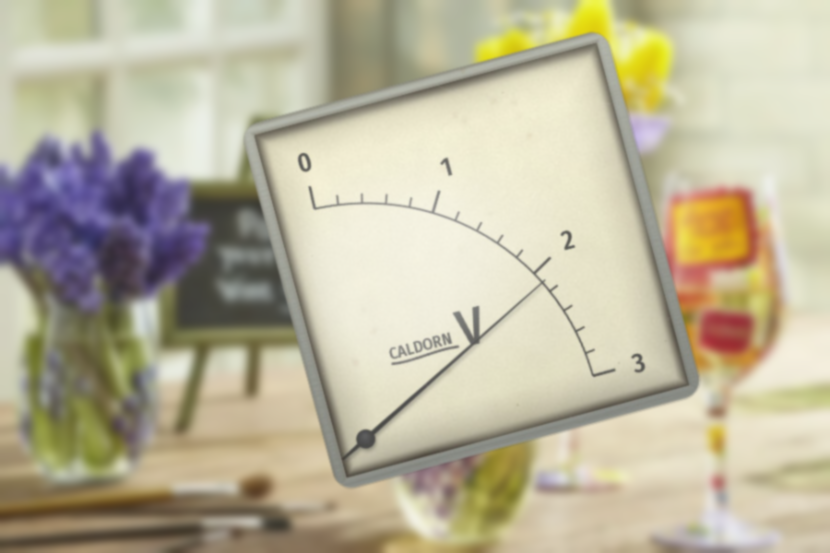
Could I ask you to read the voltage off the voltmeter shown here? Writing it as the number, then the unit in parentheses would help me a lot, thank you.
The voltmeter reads 2.1 (V)
